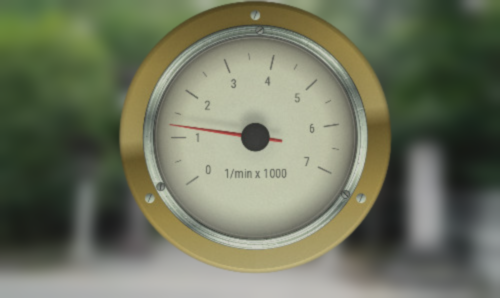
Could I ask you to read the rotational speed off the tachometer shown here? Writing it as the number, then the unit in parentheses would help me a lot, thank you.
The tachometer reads 1250 (rpm)
